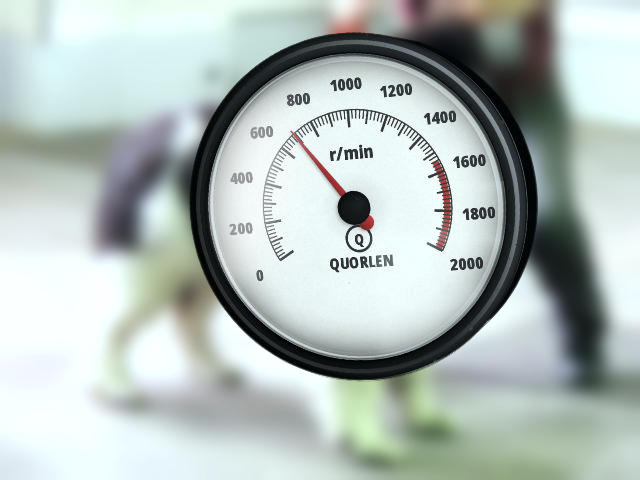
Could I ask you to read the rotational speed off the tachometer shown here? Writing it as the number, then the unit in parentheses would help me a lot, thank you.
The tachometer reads 700 (rpm)
